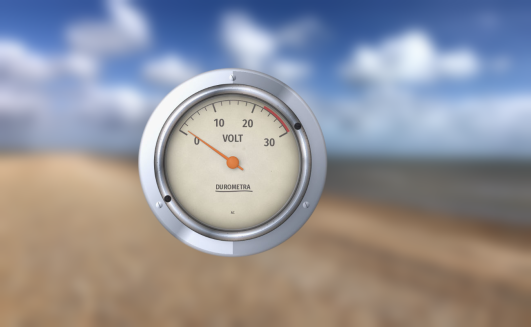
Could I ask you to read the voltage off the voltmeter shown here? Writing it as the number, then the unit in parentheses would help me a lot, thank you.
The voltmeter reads 1 (V)
